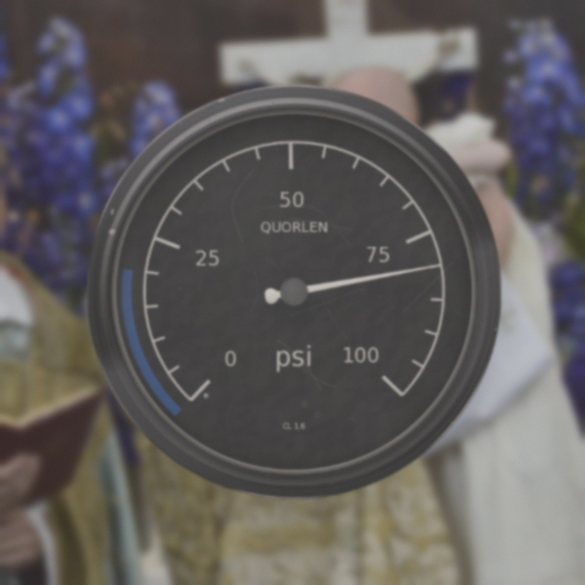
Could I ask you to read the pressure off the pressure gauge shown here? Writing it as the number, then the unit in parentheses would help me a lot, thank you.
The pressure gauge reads 80 (psi)
